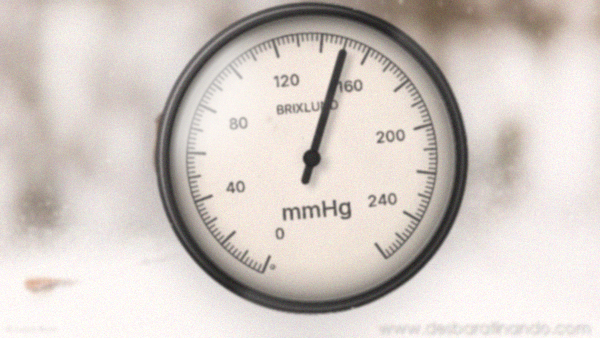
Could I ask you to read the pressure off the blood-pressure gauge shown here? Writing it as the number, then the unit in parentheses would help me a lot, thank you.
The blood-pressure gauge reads 150 (mmHg)
